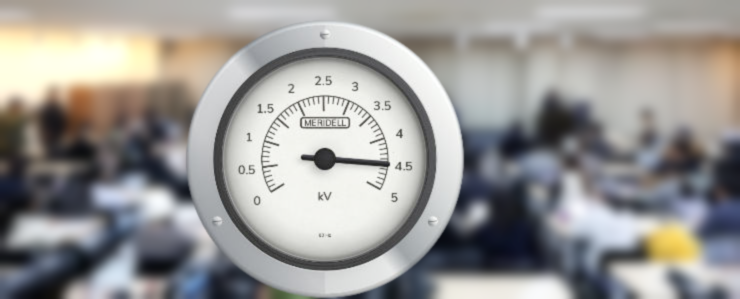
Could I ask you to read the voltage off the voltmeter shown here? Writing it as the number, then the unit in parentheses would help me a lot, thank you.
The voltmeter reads 4.5 (kV)
